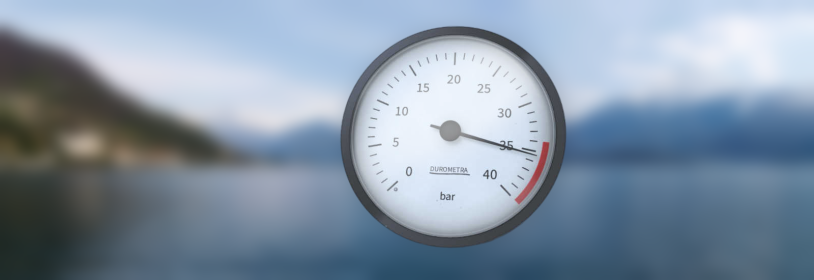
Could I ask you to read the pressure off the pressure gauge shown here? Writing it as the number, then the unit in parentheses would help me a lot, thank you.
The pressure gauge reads 35.5 (bar)
